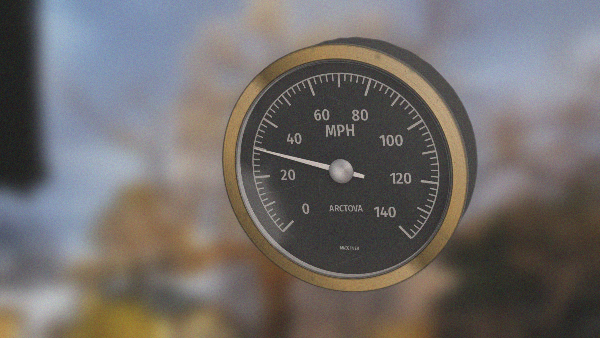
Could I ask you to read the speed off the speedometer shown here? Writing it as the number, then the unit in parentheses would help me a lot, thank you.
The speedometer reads 30 (mph)
